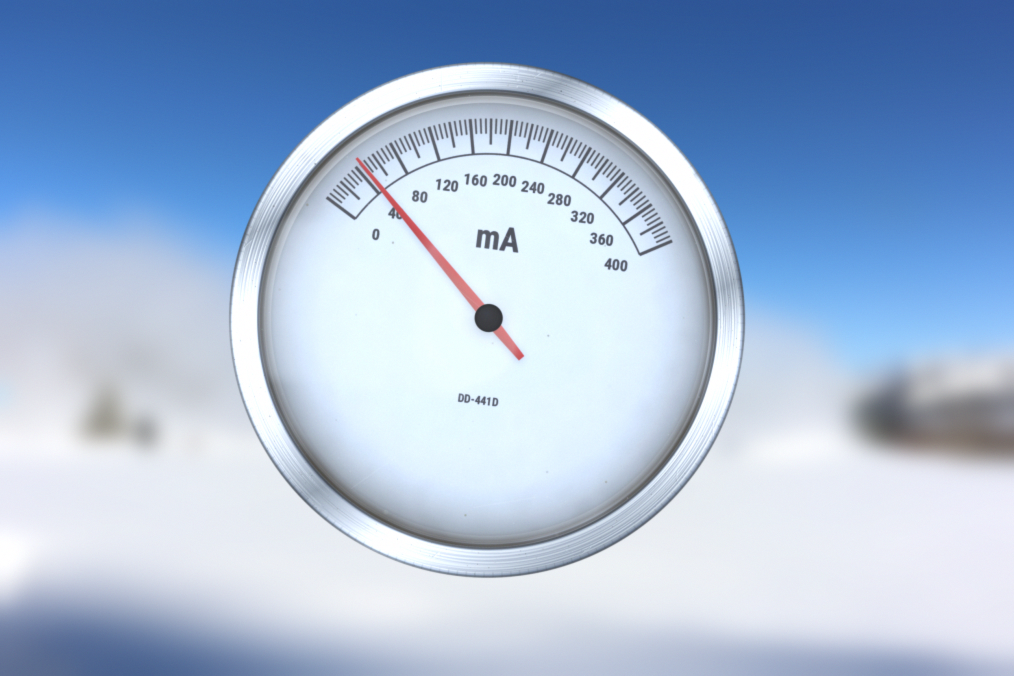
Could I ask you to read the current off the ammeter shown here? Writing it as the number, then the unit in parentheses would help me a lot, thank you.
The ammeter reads 45 (mA)
